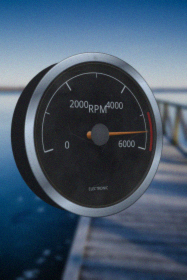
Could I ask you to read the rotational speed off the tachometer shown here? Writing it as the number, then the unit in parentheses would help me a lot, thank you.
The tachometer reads 5500 (rpm)
